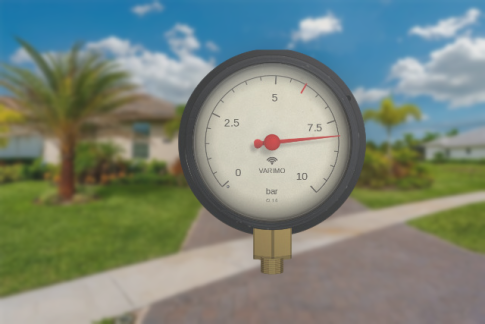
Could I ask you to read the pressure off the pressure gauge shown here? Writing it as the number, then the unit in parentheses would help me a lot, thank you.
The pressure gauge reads 8 (bar)
